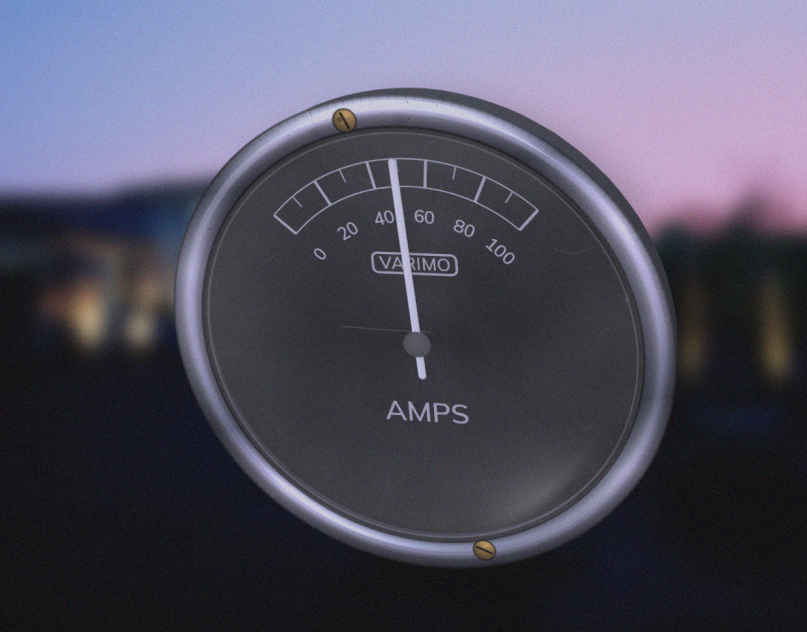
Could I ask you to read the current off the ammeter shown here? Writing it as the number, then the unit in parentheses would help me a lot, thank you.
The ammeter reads 50 (A)
